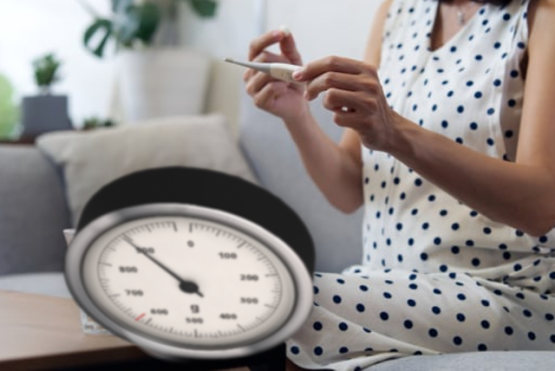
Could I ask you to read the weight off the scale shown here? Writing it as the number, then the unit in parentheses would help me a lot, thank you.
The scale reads 900 (g)
